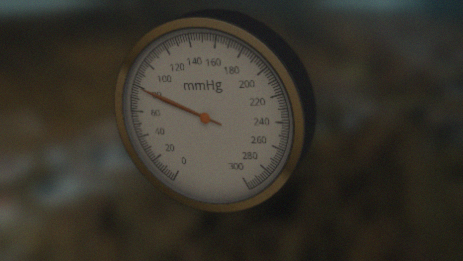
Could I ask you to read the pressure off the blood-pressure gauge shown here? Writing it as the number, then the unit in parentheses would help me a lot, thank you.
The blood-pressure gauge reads 80 (mmHg)
